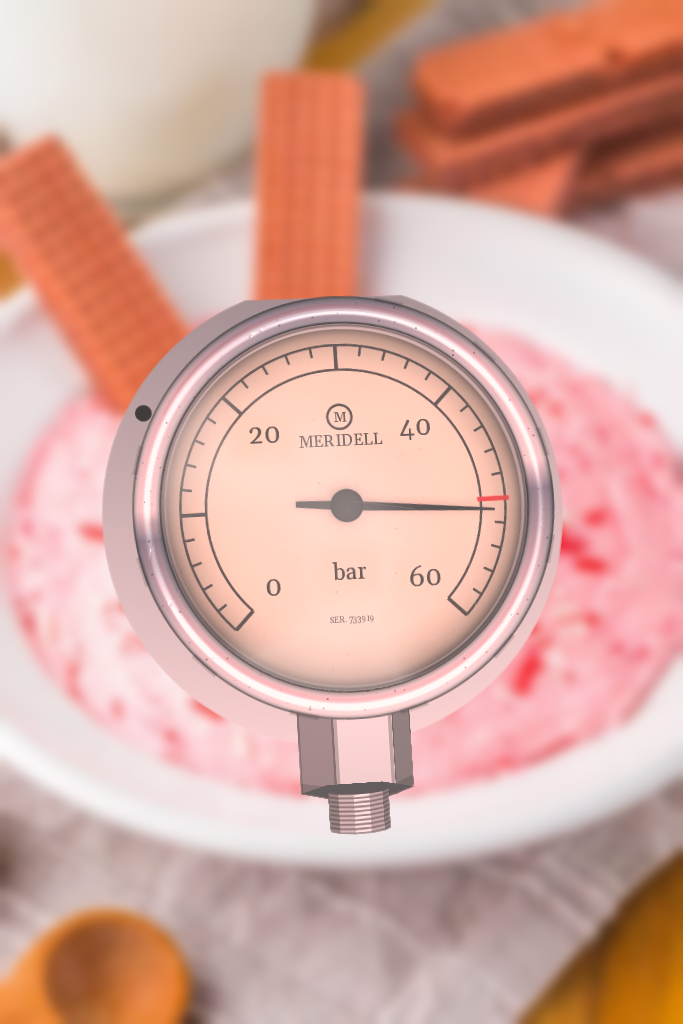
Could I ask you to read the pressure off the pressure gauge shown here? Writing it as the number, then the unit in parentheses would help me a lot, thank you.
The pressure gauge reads 51 (bar)
